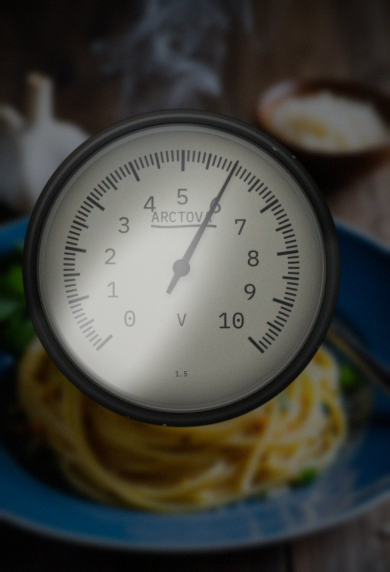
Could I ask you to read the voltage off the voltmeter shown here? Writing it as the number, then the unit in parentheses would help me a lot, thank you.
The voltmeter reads 6 (V)
